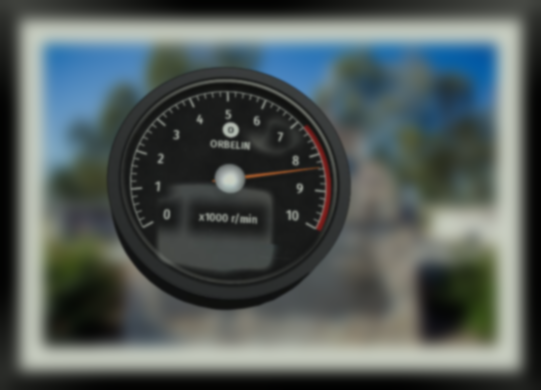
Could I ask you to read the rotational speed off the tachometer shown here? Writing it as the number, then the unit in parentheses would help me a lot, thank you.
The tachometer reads 8400 (rpm)
